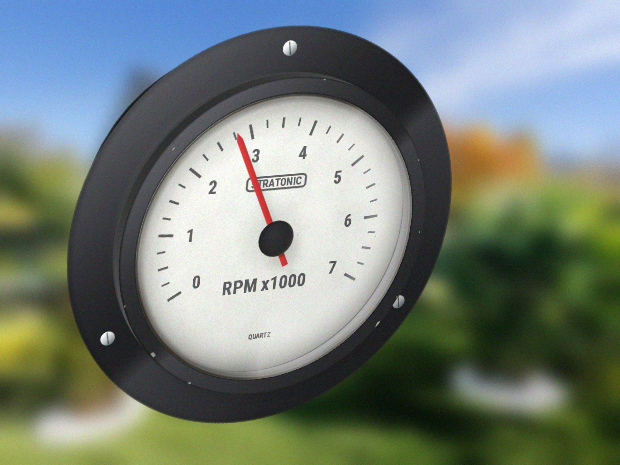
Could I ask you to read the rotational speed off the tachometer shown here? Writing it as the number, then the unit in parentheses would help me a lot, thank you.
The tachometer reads 2750 (rpm)
